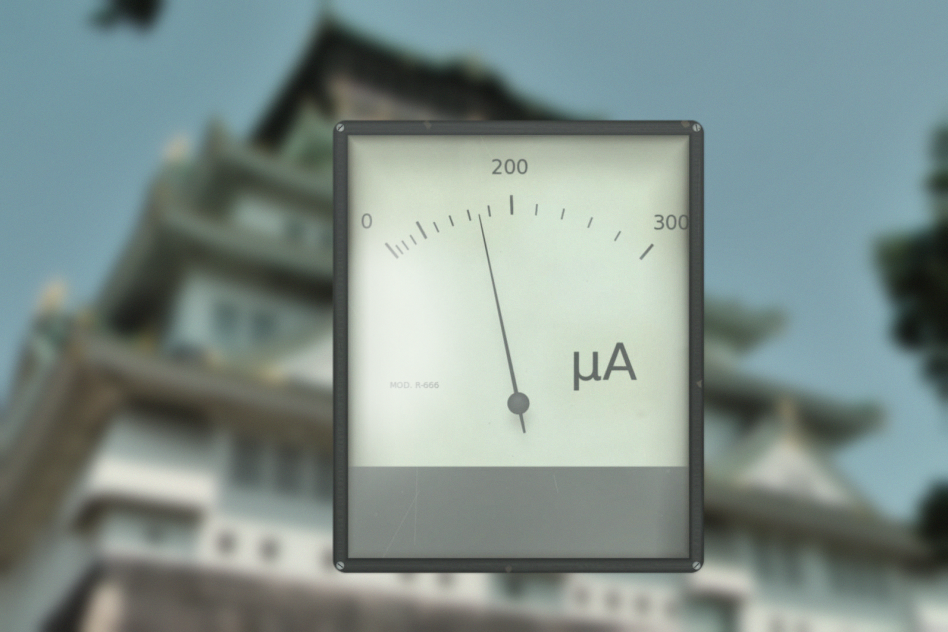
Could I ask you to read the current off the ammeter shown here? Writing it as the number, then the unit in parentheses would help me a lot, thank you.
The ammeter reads 170 (µA)
